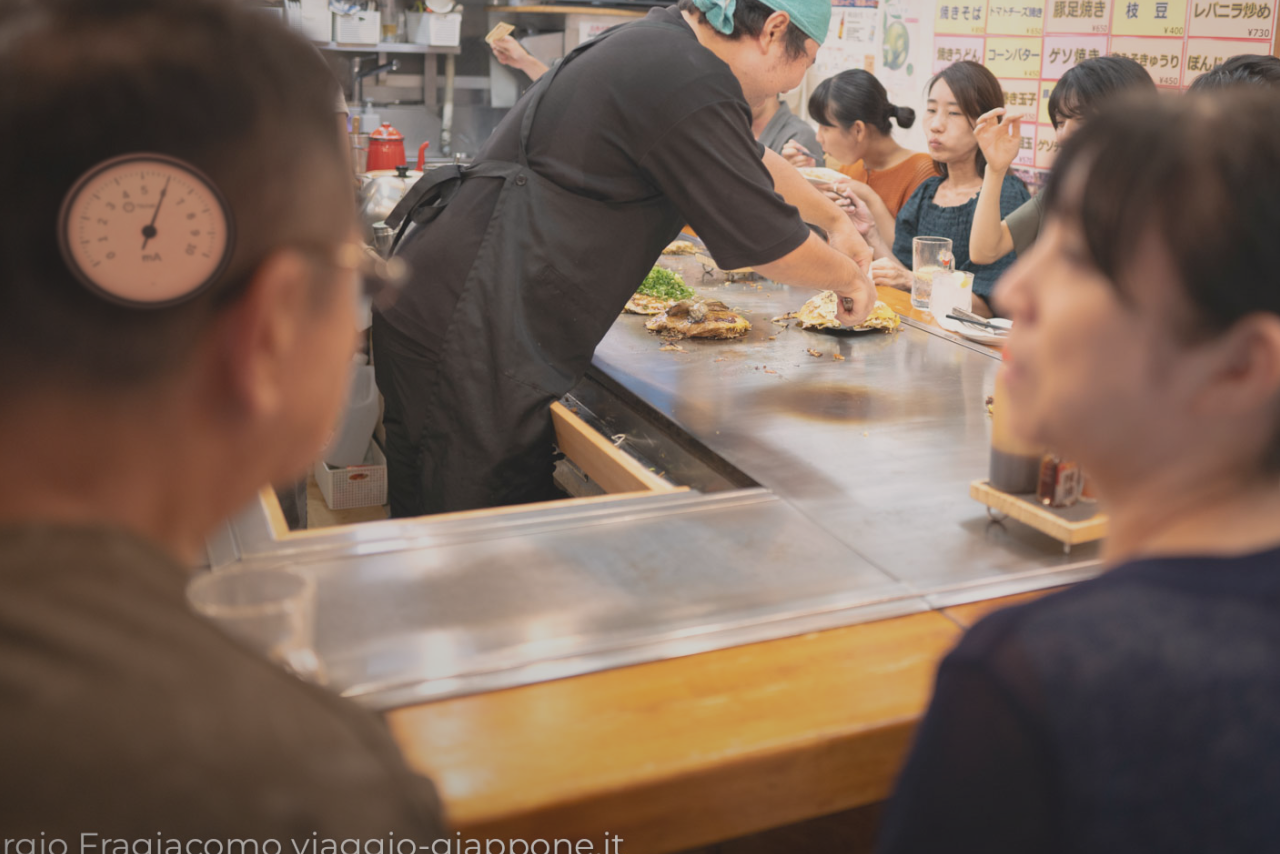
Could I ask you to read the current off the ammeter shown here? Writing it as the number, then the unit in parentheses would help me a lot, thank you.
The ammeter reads 6 (mA)
